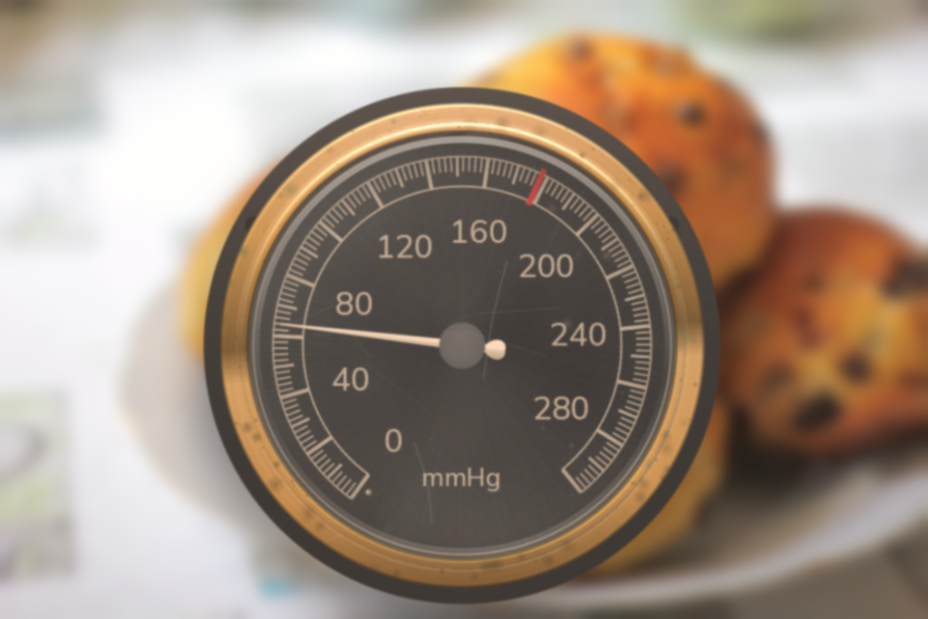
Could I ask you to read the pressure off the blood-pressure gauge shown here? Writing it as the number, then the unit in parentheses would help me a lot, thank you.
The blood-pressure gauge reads 64 (mmHg)
